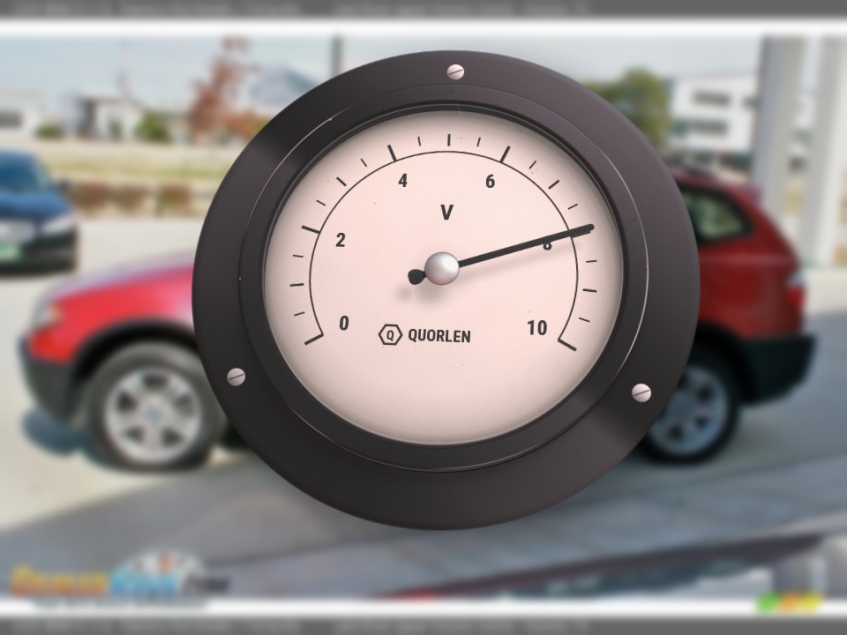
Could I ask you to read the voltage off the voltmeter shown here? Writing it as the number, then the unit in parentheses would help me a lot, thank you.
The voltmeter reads 8 (V)
